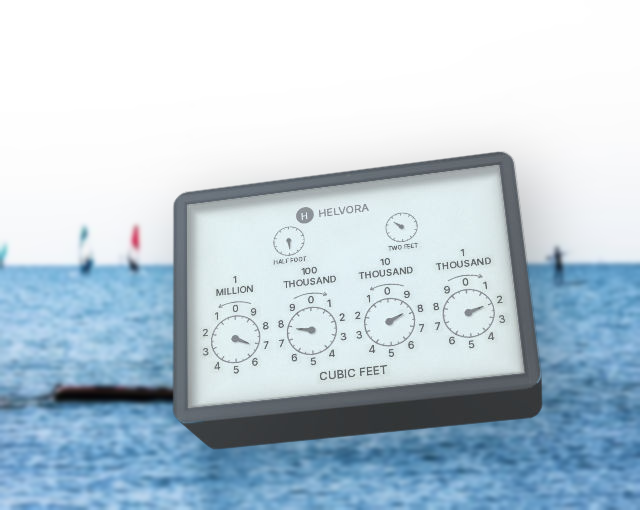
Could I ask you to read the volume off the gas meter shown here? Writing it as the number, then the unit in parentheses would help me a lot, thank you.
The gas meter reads 678200 (ft³)
